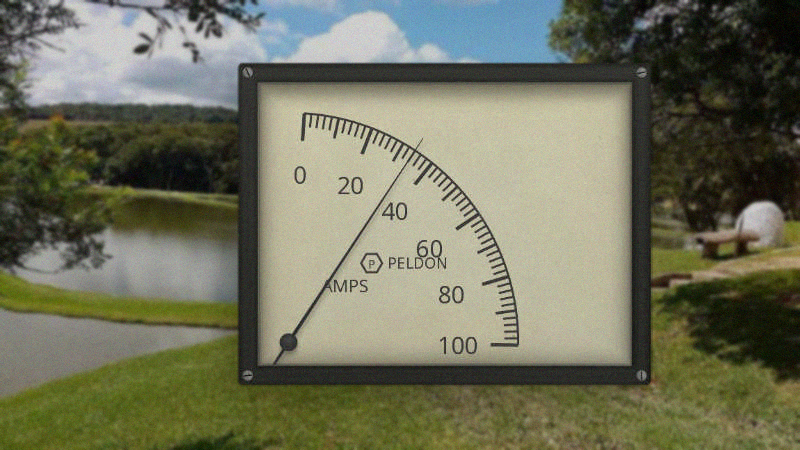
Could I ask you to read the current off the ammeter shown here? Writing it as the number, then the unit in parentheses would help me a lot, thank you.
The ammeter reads 34 (A)
